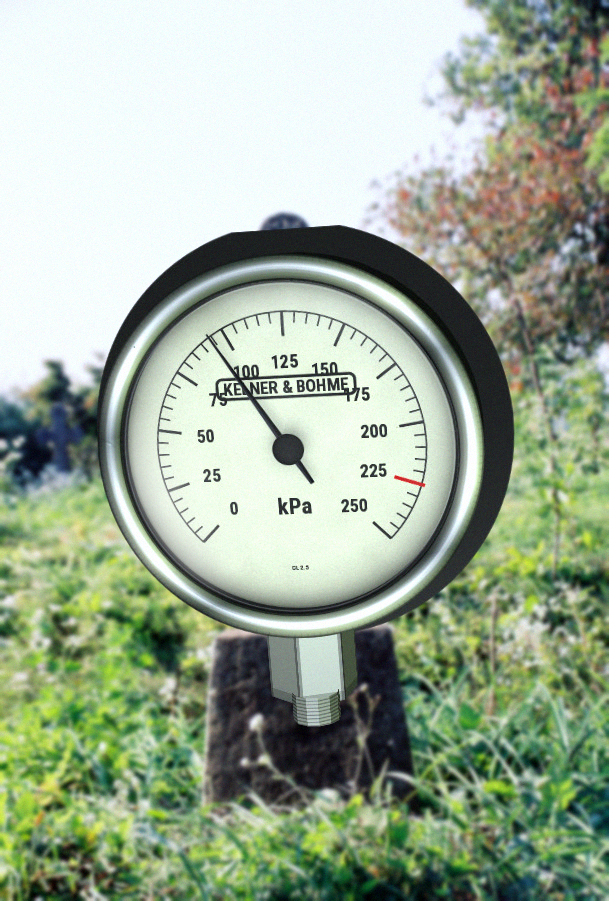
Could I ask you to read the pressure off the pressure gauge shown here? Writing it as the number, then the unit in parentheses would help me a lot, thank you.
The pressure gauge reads 95 (kPa)
